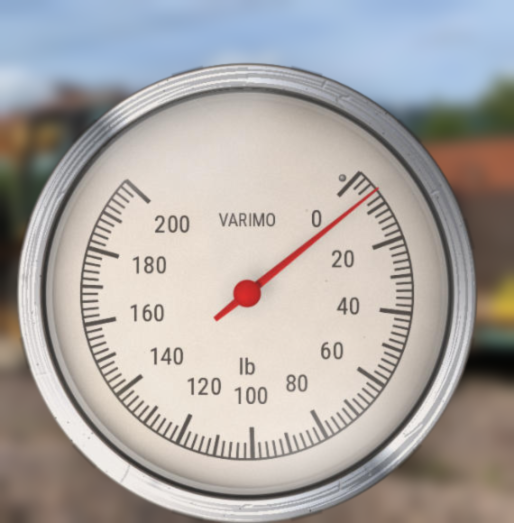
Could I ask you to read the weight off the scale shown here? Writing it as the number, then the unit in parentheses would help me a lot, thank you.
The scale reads 6 (lb)
